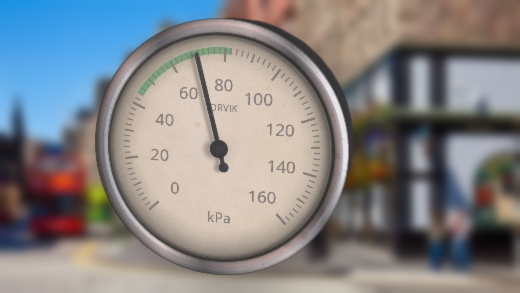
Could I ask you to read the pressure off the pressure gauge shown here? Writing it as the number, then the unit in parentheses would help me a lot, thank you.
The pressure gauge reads 70 (kPa)
